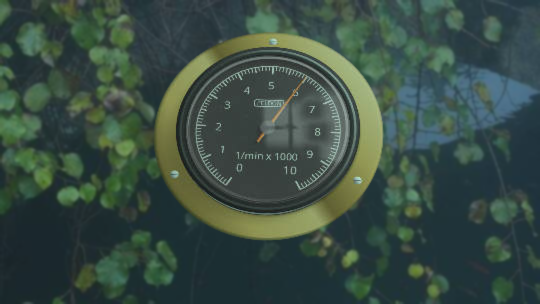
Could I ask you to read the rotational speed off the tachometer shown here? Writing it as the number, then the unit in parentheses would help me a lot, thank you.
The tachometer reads 6000 (rpm)
